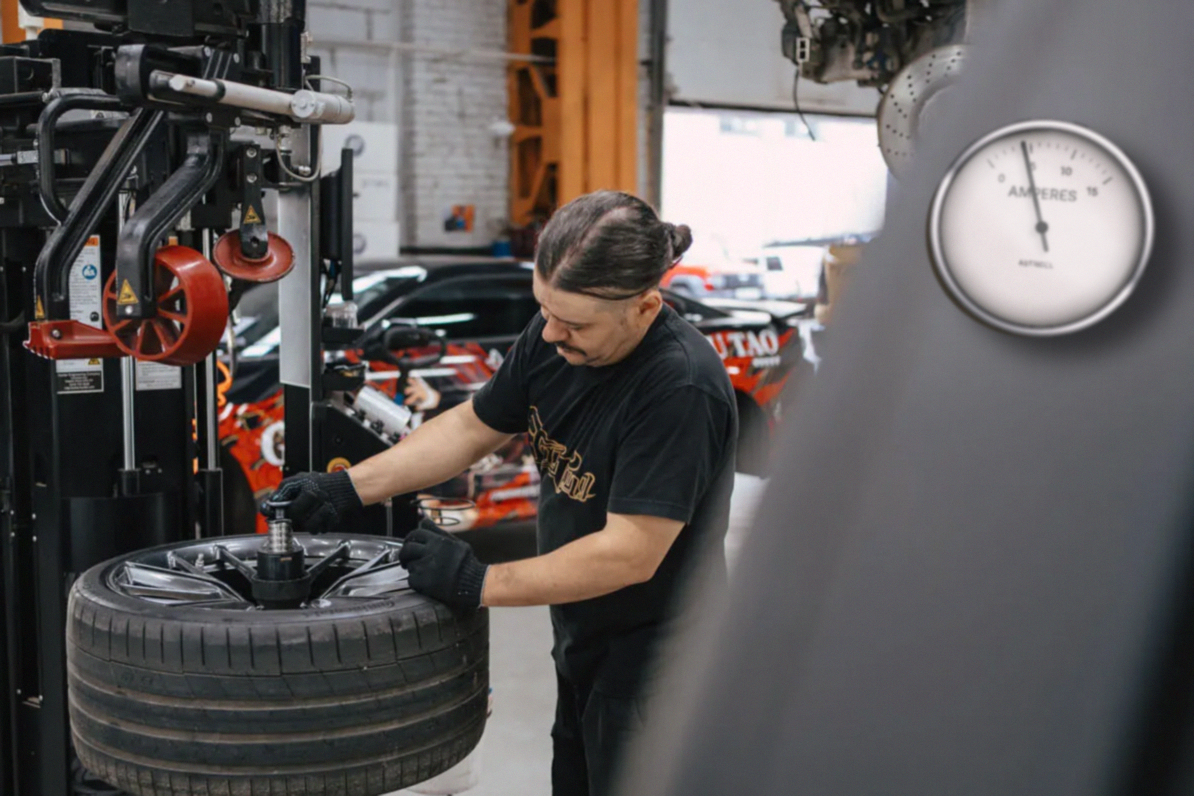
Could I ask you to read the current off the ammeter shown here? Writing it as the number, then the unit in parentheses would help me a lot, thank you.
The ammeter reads 4 (A)
